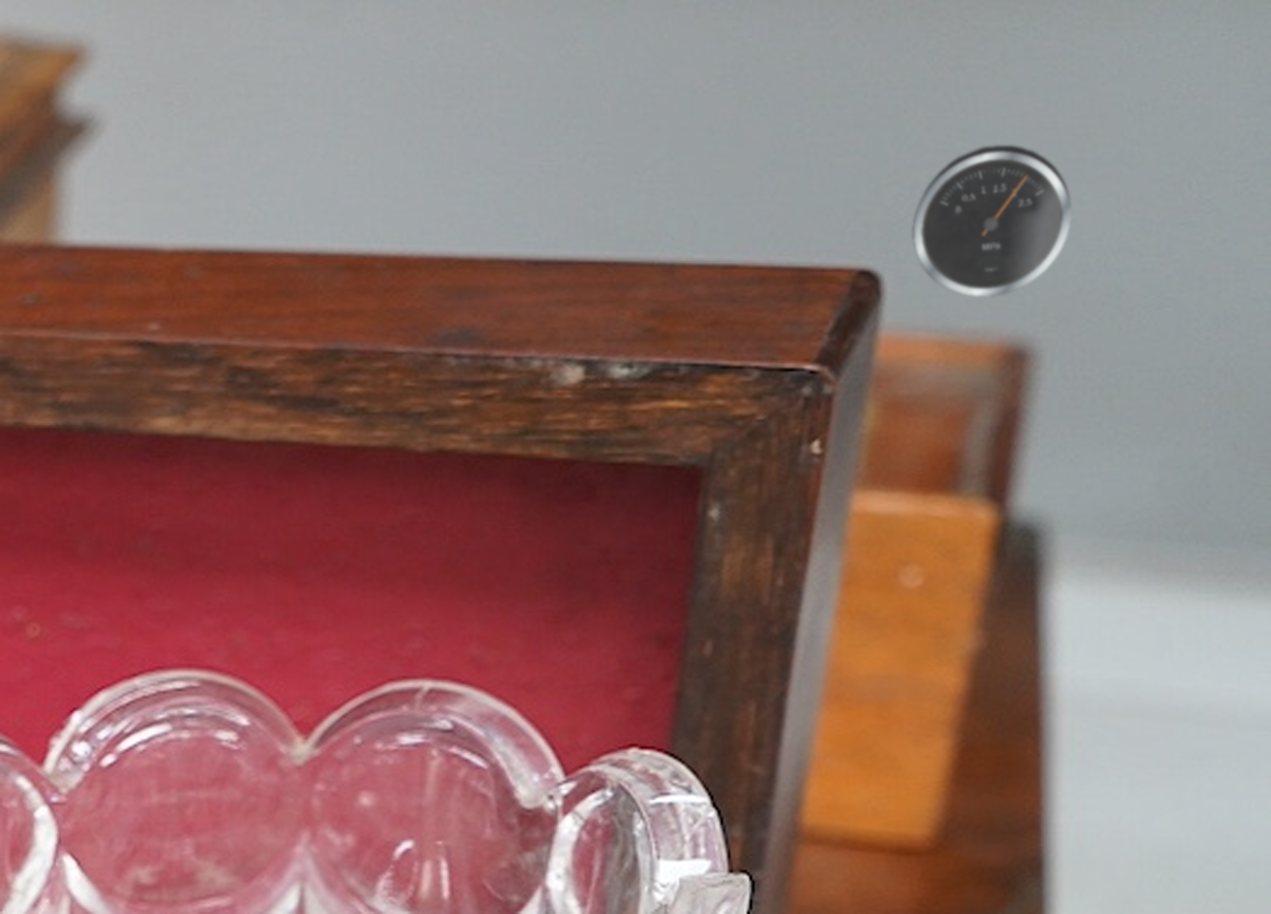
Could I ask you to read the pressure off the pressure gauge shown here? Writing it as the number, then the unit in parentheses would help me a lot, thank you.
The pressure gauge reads 2 (MPa)
